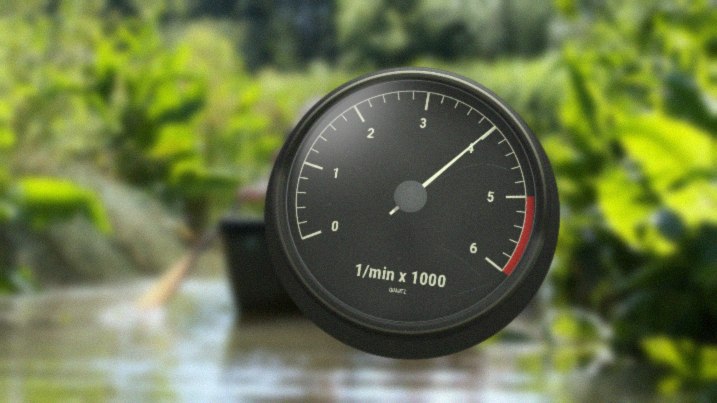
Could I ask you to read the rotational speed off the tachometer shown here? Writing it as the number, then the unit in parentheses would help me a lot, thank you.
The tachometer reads 4000 (rpm)
